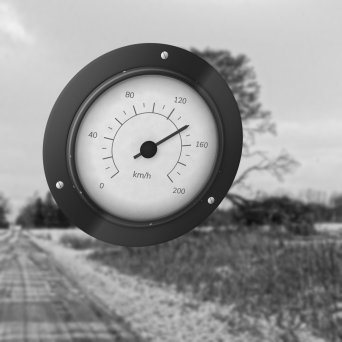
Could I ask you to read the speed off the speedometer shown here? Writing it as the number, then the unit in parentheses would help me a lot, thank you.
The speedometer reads 140 (km/h)
